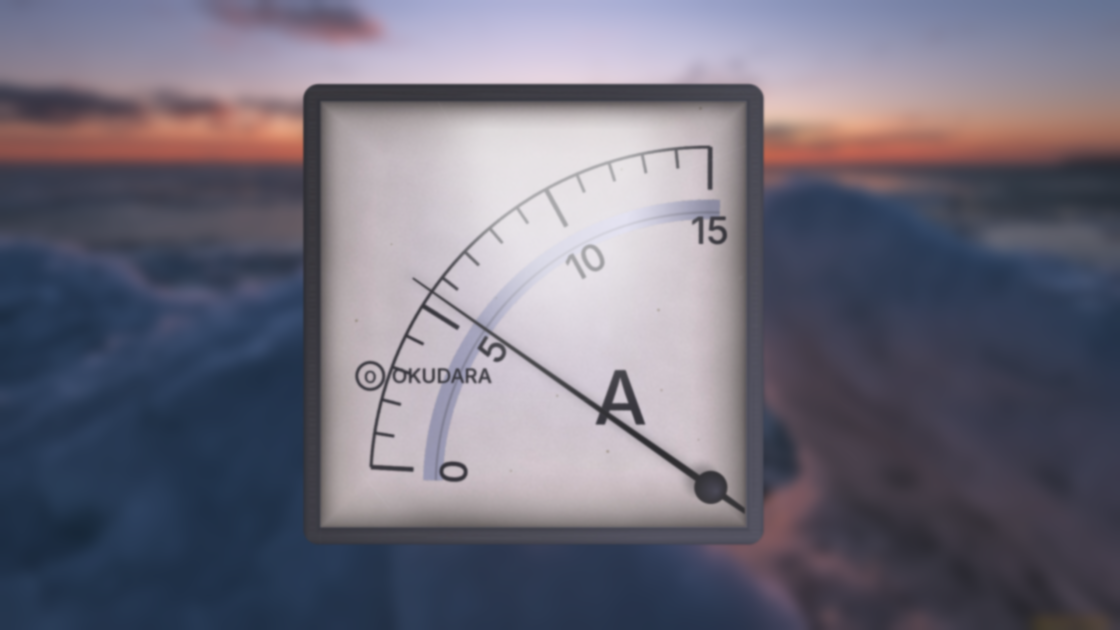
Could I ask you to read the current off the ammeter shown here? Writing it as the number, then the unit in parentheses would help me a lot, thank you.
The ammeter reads 5.5 (A)
